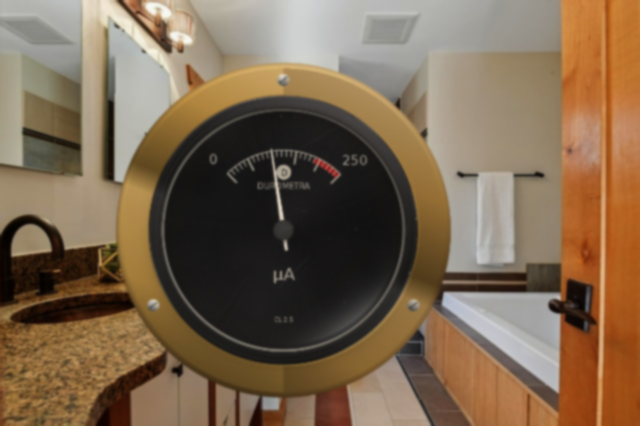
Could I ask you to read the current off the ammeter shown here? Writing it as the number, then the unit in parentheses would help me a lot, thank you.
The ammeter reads 100 (µA)
